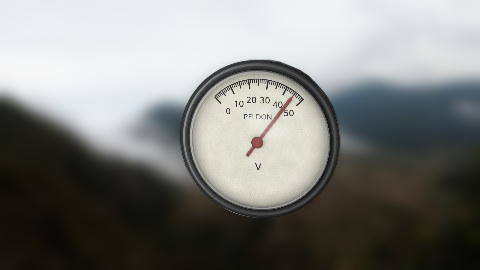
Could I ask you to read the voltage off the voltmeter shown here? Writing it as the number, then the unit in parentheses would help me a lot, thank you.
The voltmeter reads 45 (V)
